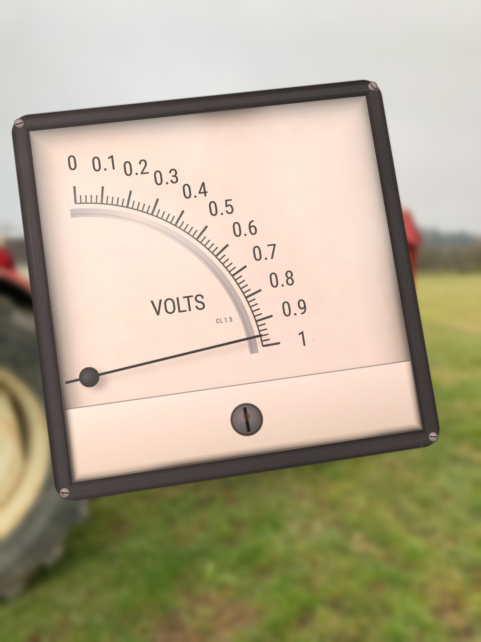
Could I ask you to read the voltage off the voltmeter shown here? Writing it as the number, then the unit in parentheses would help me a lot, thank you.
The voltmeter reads 0.96 (V)
